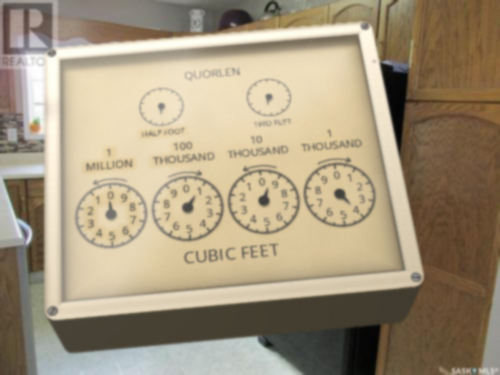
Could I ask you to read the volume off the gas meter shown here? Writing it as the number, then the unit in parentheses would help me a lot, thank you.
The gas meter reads 9400 (ft³)
